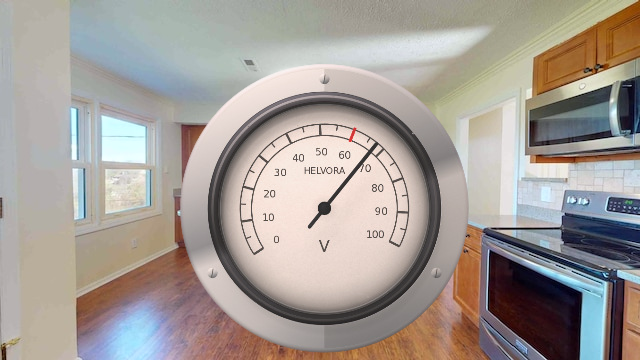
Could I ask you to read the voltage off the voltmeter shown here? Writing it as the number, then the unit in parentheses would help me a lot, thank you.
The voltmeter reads 67.5 (V)
